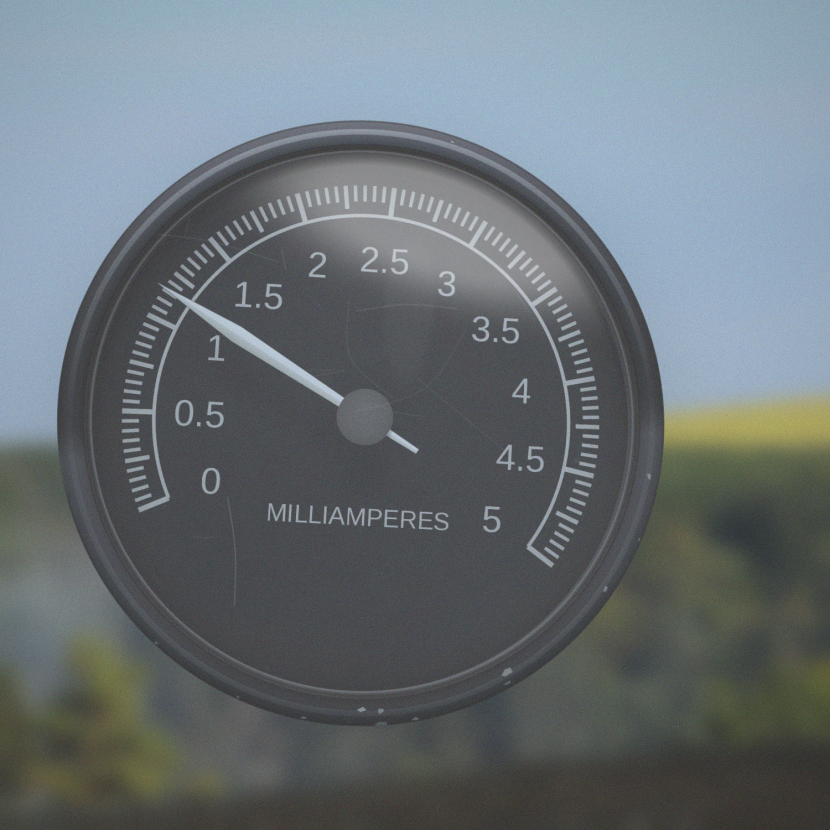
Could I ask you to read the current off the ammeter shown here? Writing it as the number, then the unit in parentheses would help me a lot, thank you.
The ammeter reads 1.15 (mA)
